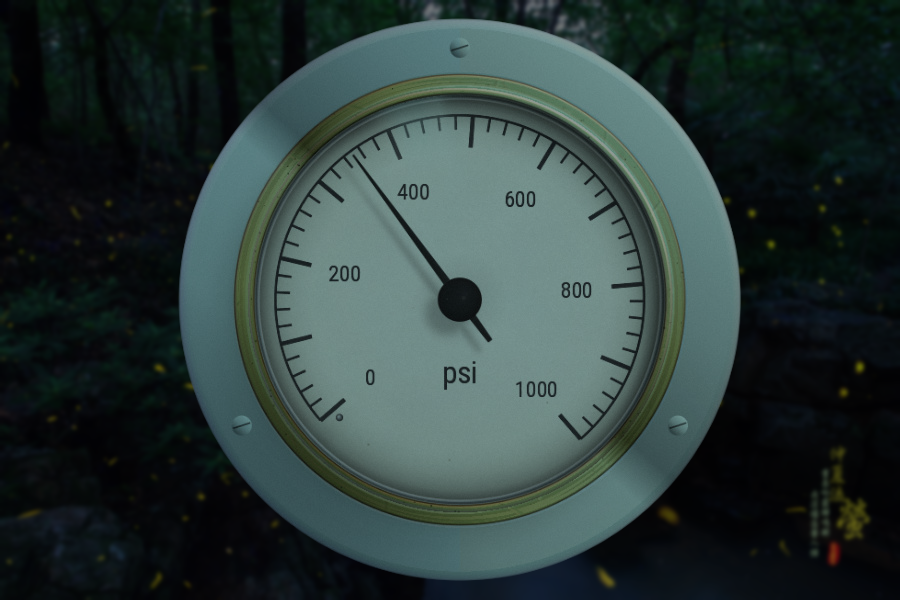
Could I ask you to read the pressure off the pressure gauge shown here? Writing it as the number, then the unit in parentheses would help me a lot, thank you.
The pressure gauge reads 350 (psi)
